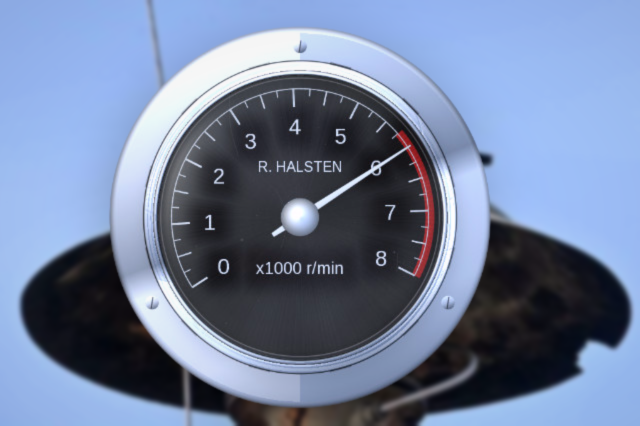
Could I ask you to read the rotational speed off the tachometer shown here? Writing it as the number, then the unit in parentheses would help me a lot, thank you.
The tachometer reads 6000 (rpm)
